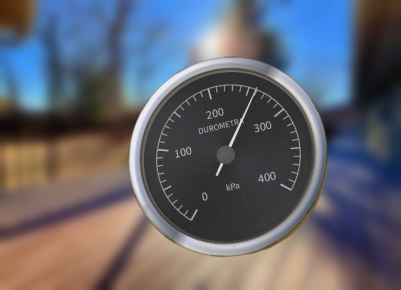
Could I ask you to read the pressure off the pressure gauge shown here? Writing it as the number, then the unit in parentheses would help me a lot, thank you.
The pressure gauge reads 260 (kPa)
